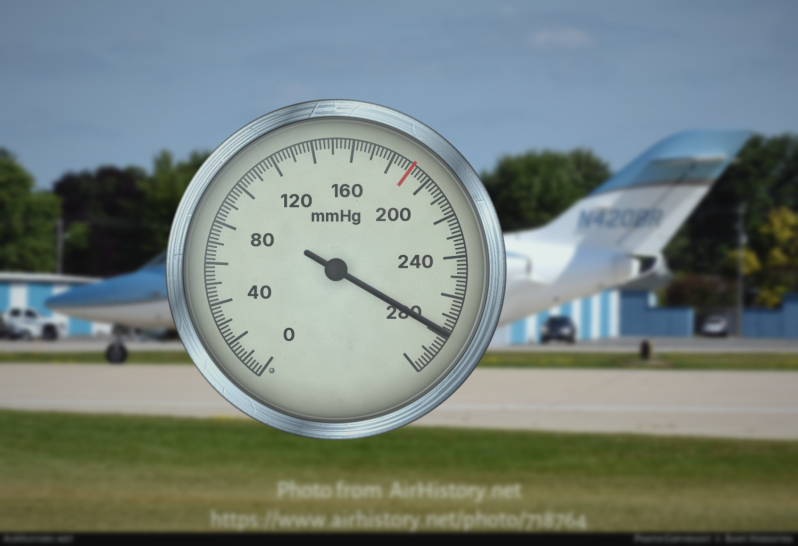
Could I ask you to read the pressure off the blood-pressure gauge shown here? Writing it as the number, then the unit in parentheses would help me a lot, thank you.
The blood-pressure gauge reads 278 (mmHg)
